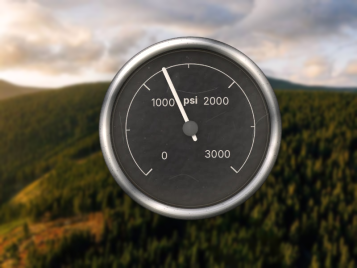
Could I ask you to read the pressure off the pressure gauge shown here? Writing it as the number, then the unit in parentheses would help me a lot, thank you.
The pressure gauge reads 1250 (psi)
